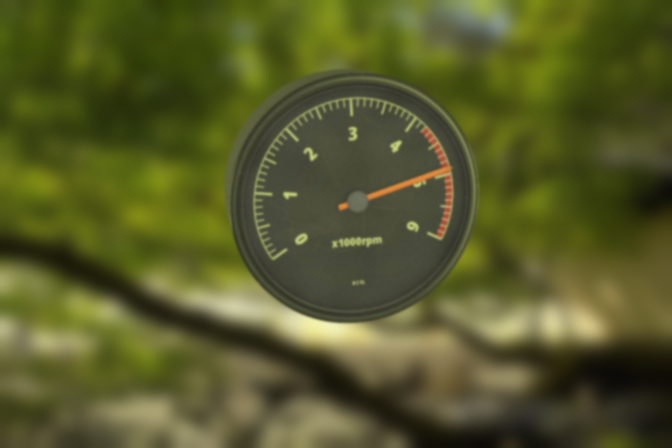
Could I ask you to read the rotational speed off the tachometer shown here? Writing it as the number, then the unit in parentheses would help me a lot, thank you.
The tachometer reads 4900 (rpm)
